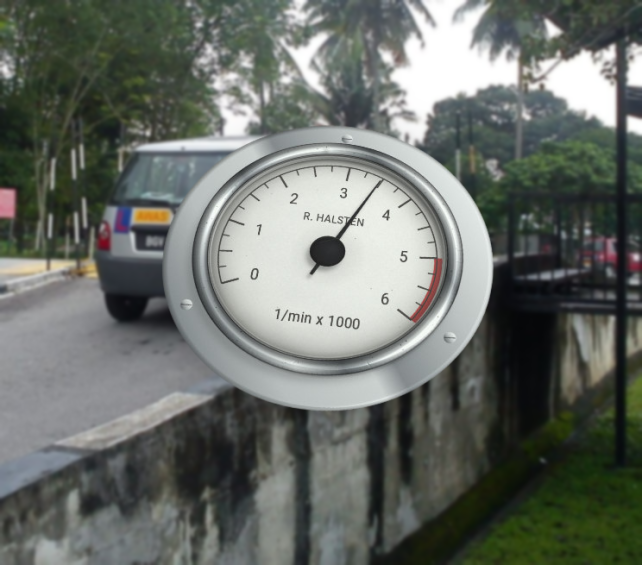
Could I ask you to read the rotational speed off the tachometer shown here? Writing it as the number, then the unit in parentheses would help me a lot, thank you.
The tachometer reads 3500 (rpm)
